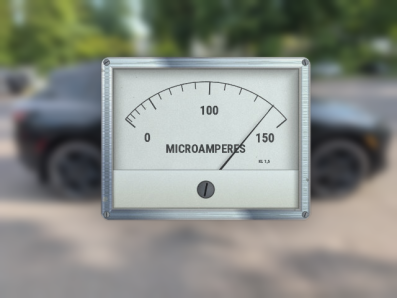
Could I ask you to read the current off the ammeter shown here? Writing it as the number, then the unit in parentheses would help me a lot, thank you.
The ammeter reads 140 (µA)
